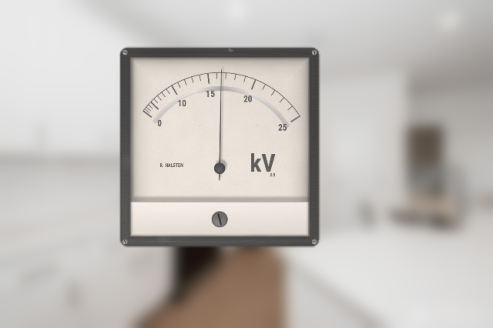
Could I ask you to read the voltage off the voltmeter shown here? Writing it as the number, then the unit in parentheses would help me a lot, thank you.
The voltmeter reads 16.5 (kV)
